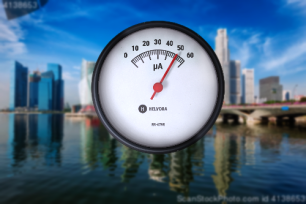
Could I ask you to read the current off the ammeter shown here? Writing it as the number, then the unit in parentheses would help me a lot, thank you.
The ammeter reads 50 (µA)
